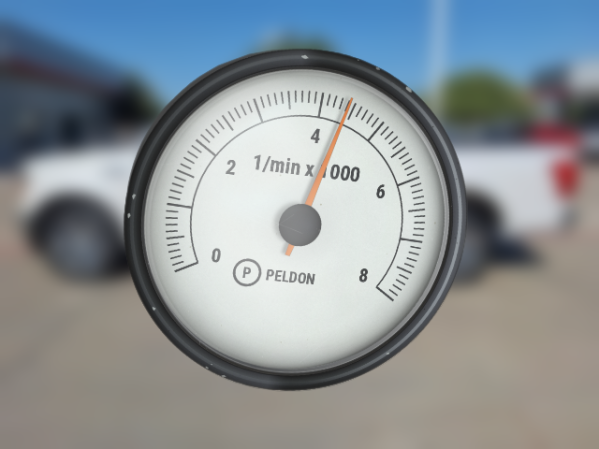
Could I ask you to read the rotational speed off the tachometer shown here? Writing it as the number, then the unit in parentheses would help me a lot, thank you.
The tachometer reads 4400 (rpm)
